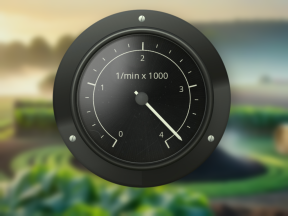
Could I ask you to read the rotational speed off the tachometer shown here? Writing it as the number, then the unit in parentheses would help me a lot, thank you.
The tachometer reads 3800 (rpm)
